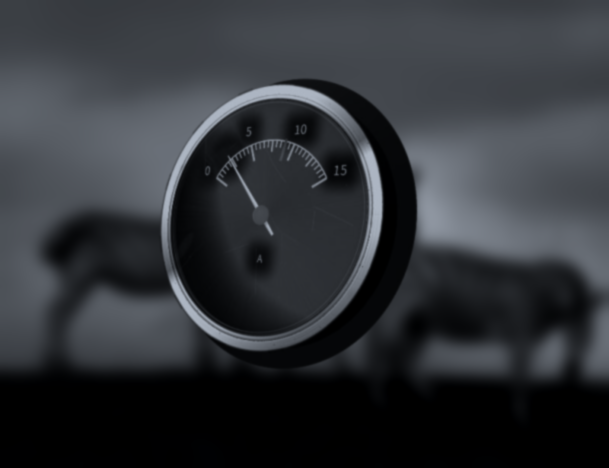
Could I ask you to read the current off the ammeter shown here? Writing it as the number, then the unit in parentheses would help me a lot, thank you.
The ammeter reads 2.5 (A)
